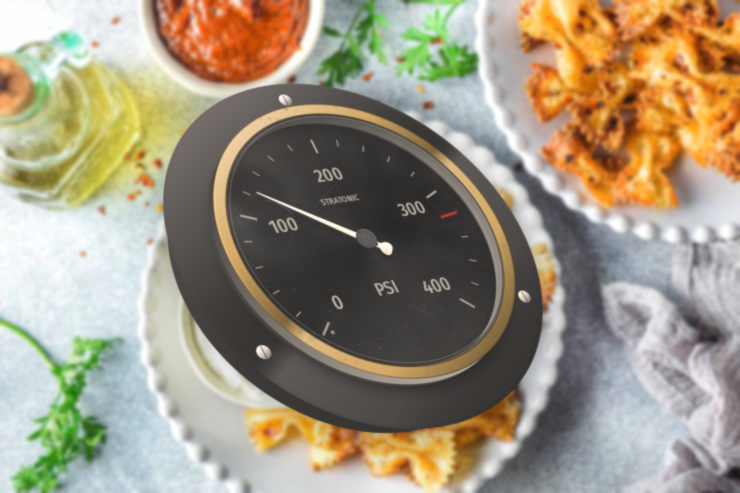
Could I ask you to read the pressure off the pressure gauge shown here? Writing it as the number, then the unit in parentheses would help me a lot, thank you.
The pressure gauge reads 120 (psi)
